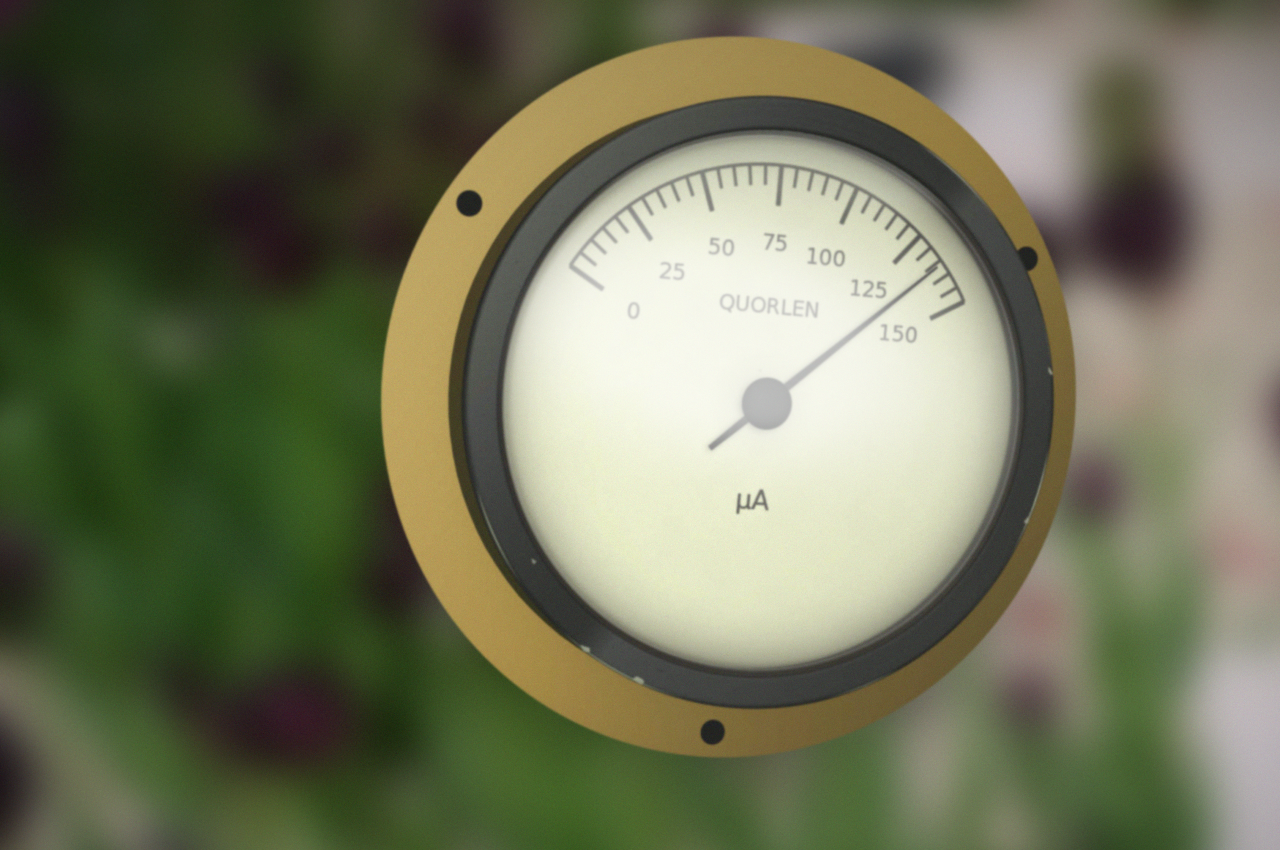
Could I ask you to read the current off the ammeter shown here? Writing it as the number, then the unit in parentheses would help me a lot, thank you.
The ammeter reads 135 (µA)
